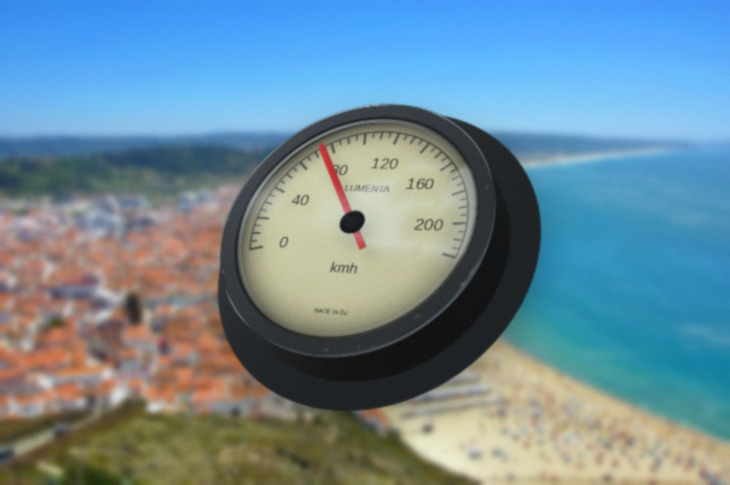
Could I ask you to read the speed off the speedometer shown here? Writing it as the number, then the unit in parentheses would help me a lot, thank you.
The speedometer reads 75 (km/h)
